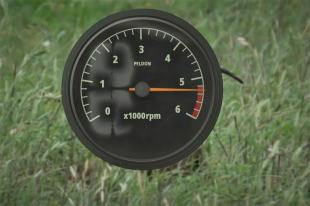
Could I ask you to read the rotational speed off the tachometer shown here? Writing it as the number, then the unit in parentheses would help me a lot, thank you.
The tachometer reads 5300 (rpm)
